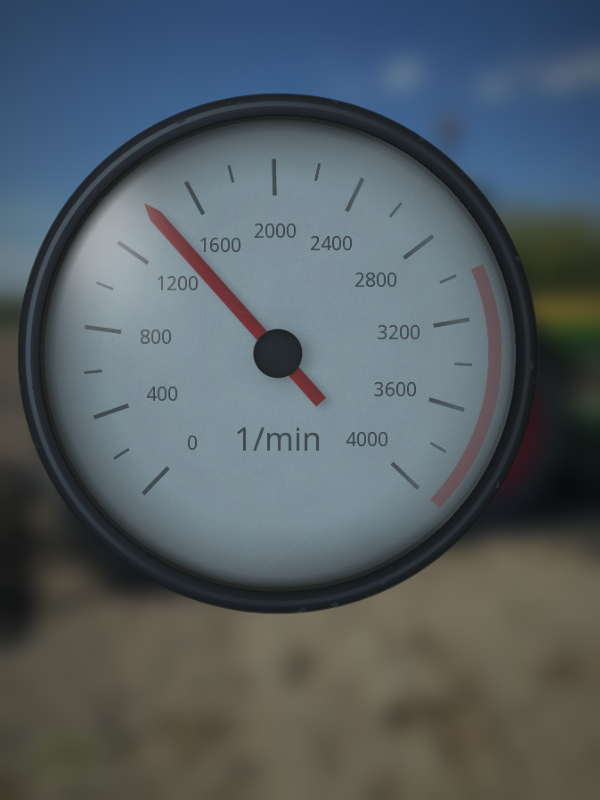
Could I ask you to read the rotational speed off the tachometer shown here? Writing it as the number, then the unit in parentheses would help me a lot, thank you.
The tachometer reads 1400 (rpm)
